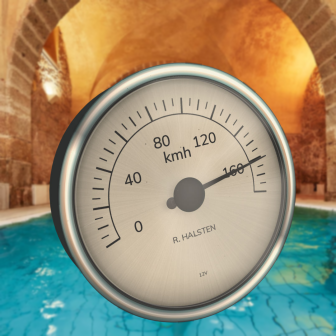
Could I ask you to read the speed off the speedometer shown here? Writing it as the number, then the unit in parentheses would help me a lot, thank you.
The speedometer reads 160 (km/h)
